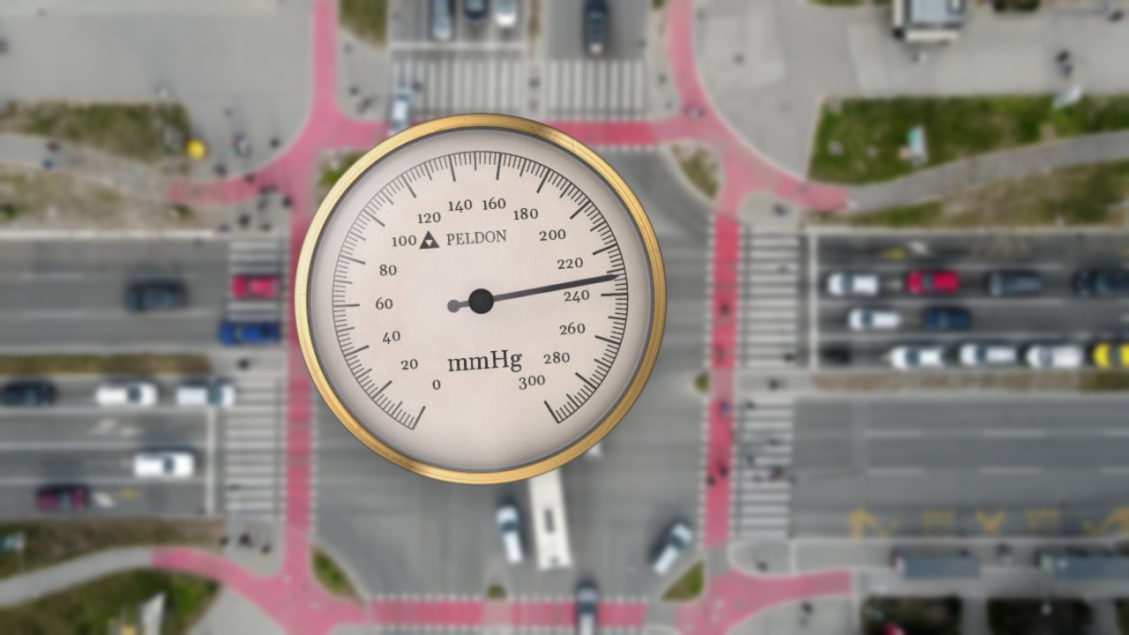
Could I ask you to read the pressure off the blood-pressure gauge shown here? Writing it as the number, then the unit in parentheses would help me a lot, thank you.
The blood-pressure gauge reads 232 (mmHg)
